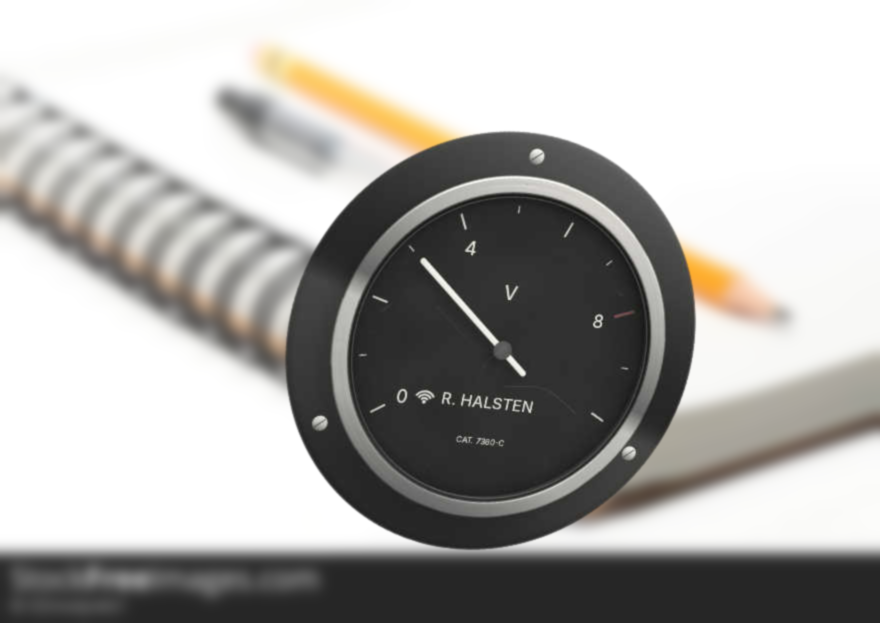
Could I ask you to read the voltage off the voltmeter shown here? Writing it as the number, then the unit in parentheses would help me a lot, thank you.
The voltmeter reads 3 (V)
